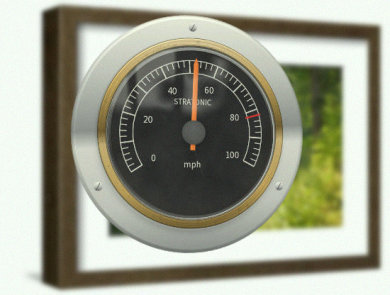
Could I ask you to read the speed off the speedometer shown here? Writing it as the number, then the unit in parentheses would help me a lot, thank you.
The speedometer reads 52 (mph)
